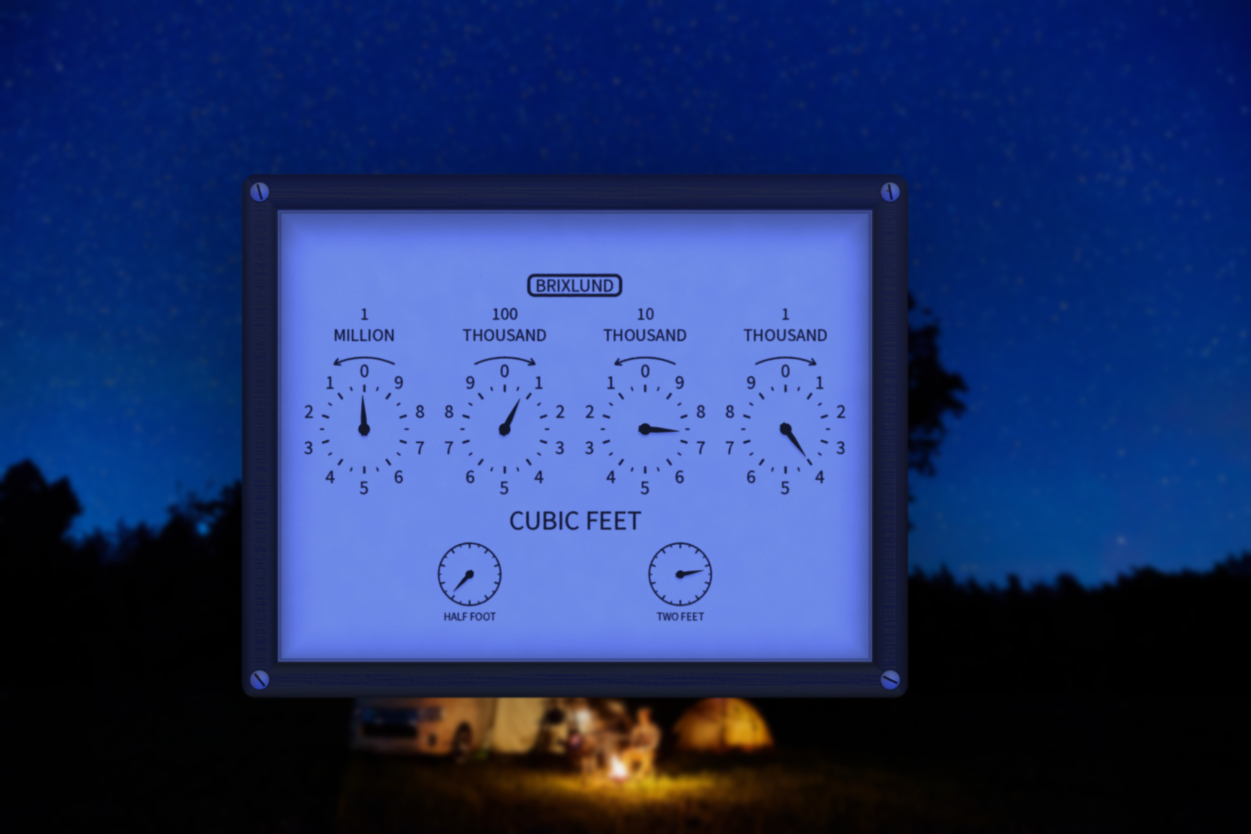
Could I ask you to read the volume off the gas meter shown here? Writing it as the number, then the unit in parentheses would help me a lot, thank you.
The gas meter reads 7400 (ft³)
